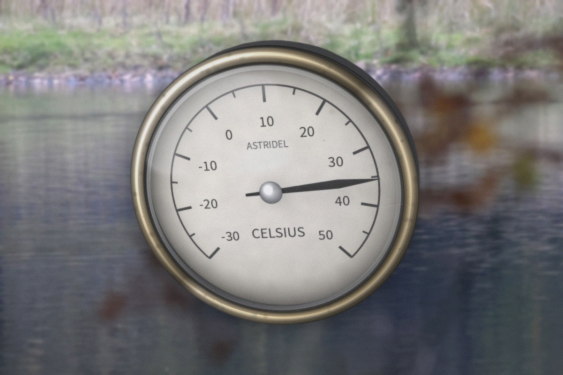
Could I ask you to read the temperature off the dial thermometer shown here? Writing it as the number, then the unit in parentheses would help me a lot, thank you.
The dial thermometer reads 35 (°C)
